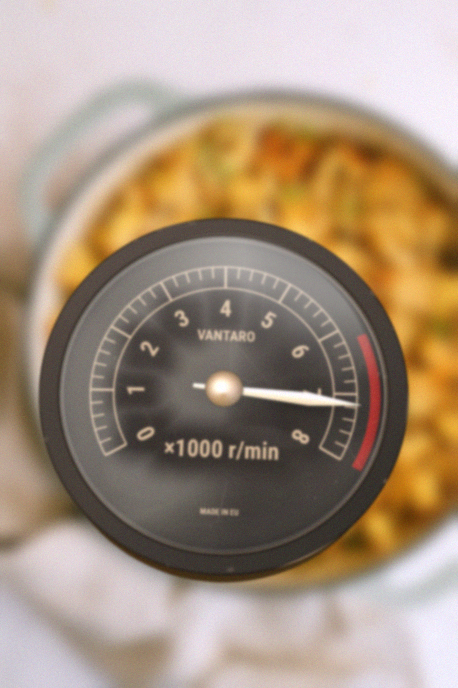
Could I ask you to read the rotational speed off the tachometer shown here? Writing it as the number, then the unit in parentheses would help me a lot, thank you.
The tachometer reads 7200 (rpm)
